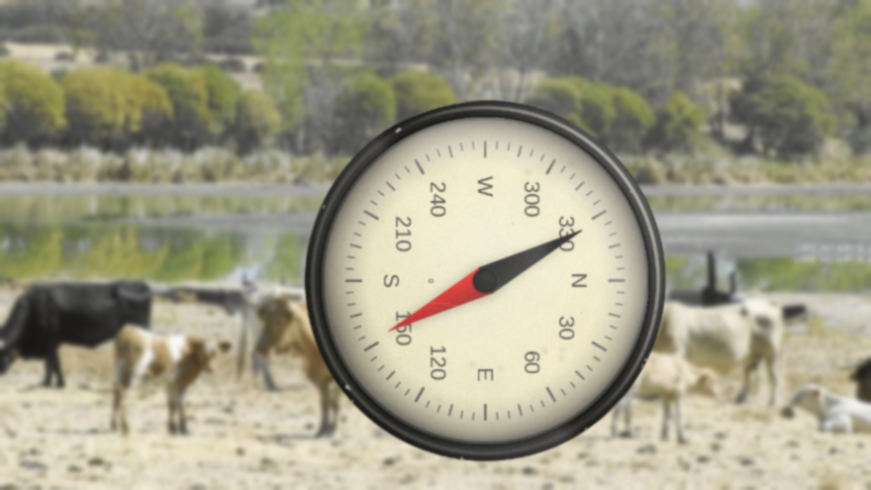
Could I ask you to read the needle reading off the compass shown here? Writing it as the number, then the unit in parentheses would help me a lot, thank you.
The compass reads 152.5 (°)
